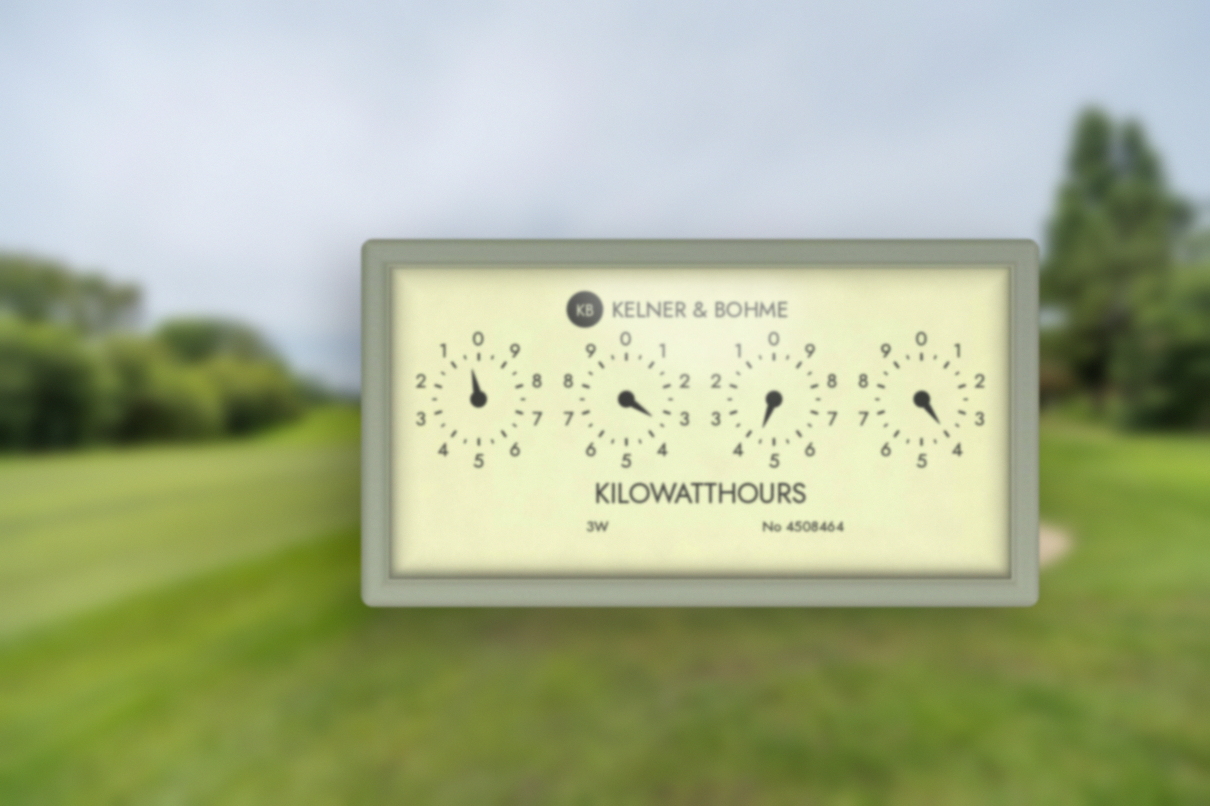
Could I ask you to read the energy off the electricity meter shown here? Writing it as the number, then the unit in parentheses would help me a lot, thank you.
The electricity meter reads 344 (kWh)
